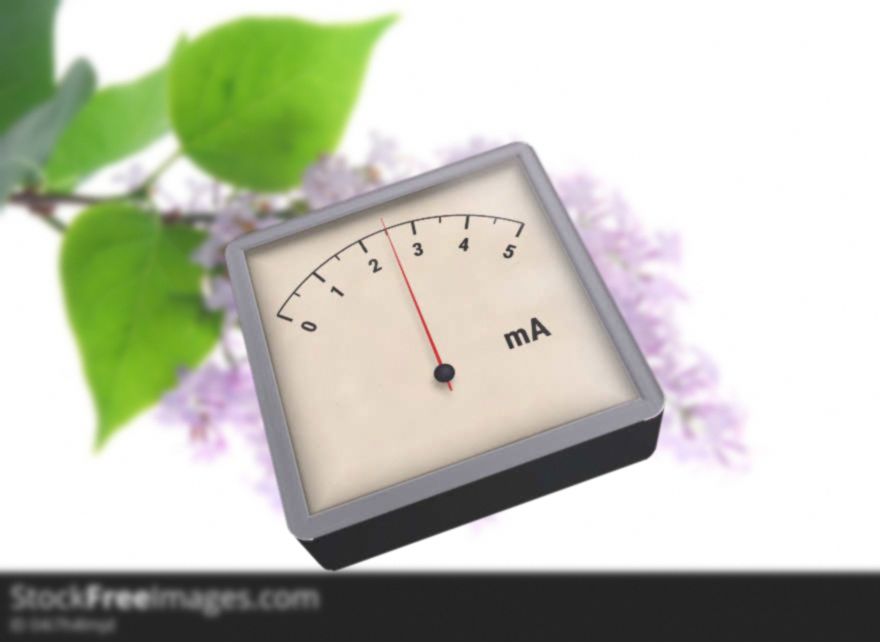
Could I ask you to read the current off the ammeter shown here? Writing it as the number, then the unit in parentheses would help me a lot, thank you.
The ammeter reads 2.5 (mA)
